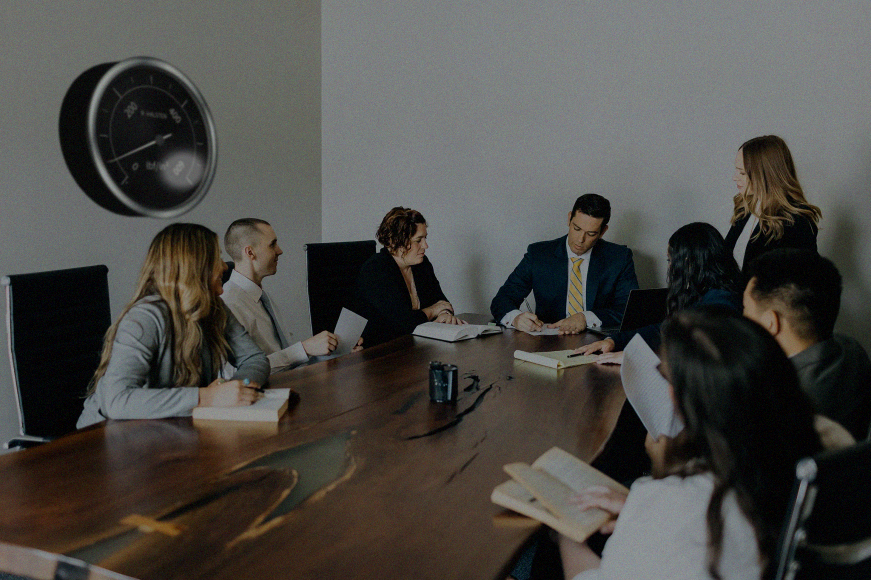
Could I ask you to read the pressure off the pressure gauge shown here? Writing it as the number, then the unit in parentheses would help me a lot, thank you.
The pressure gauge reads 50 (psi)
